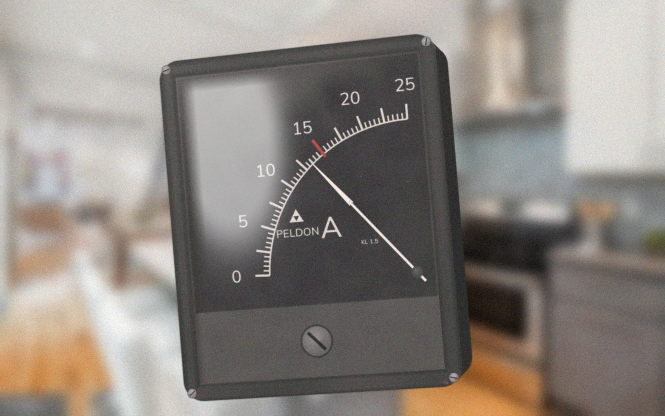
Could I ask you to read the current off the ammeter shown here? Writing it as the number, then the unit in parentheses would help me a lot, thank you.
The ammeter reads 13.5 (A)
